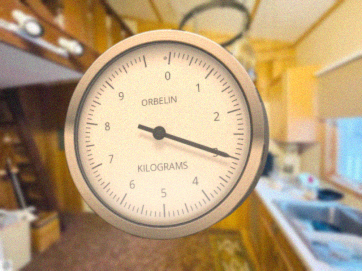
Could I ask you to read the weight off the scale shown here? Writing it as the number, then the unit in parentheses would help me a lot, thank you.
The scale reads 3 (kg)
